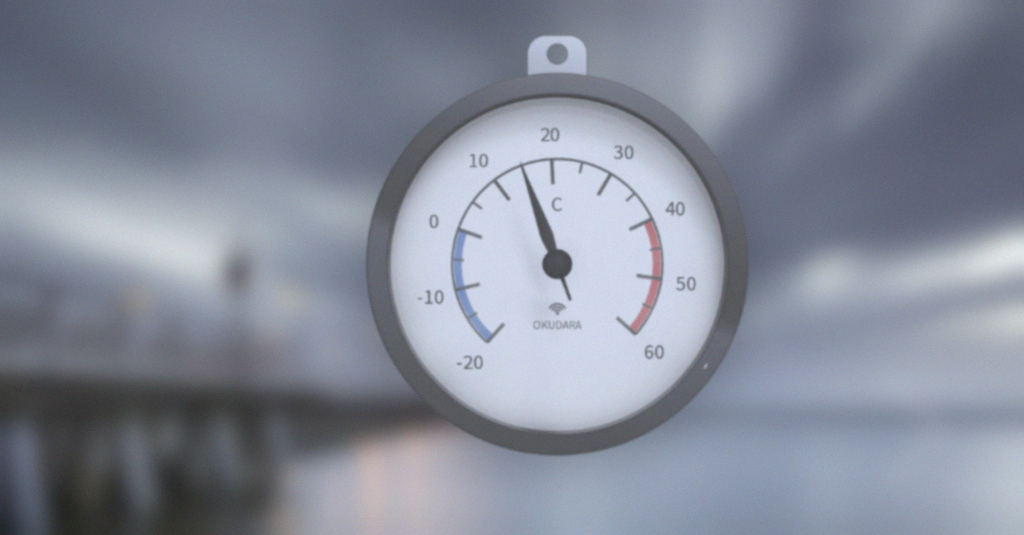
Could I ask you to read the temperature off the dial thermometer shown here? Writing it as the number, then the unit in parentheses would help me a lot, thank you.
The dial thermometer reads 15 (°C)
